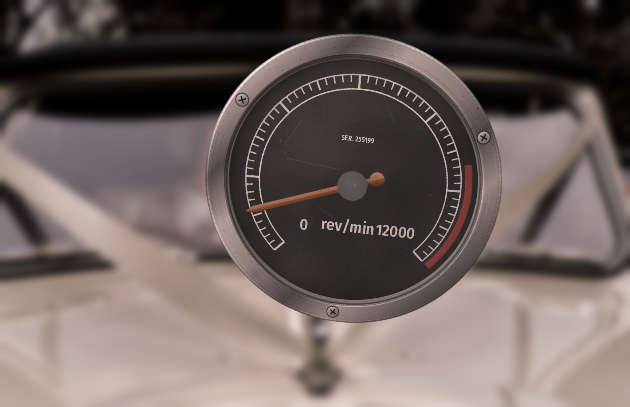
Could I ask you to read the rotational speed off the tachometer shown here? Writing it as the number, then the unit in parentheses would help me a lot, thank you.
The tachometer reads 1200 (rpm)
